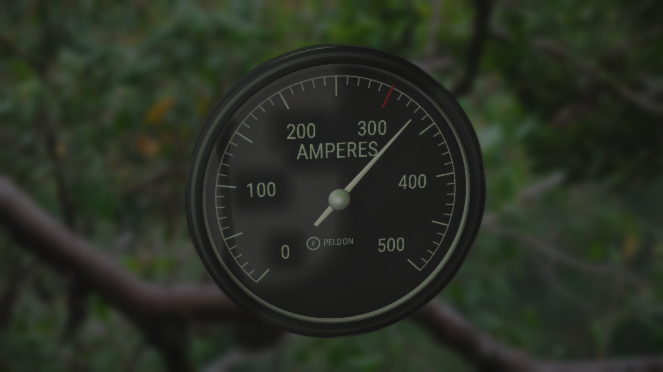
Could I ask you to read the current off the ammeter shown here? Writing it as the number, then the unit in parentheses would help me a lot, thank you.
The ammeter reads 330 (A)
